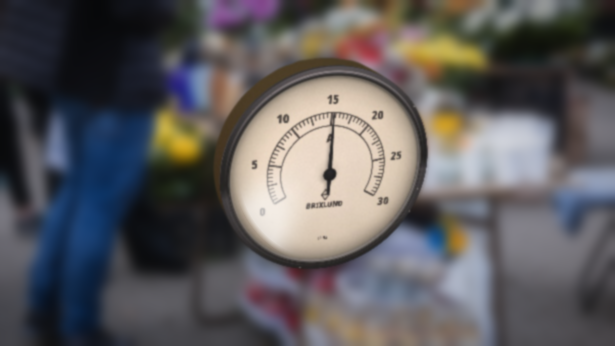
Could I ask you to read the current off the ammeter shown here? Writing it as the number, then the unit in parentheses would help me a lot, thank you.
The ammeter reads 15 (A)
